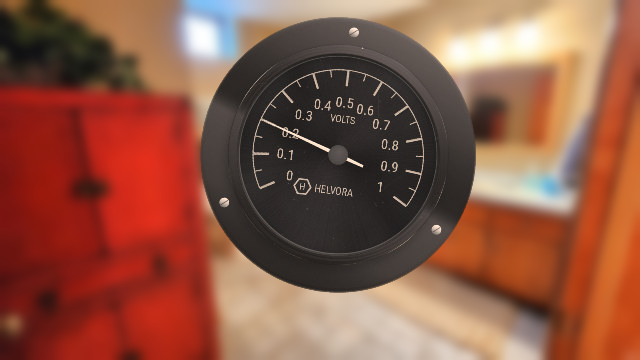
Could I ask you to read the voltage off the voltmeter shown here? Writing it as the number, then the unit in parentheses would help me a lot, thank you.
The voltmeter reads 0.2 (V)
